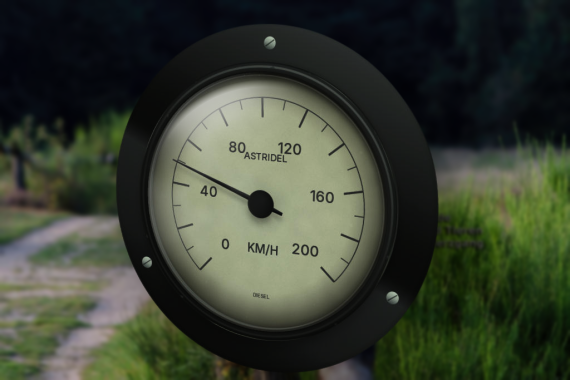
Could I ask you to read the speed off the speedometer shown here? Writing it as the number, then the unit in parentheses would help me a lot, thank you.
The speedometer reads 50 (km/h)
